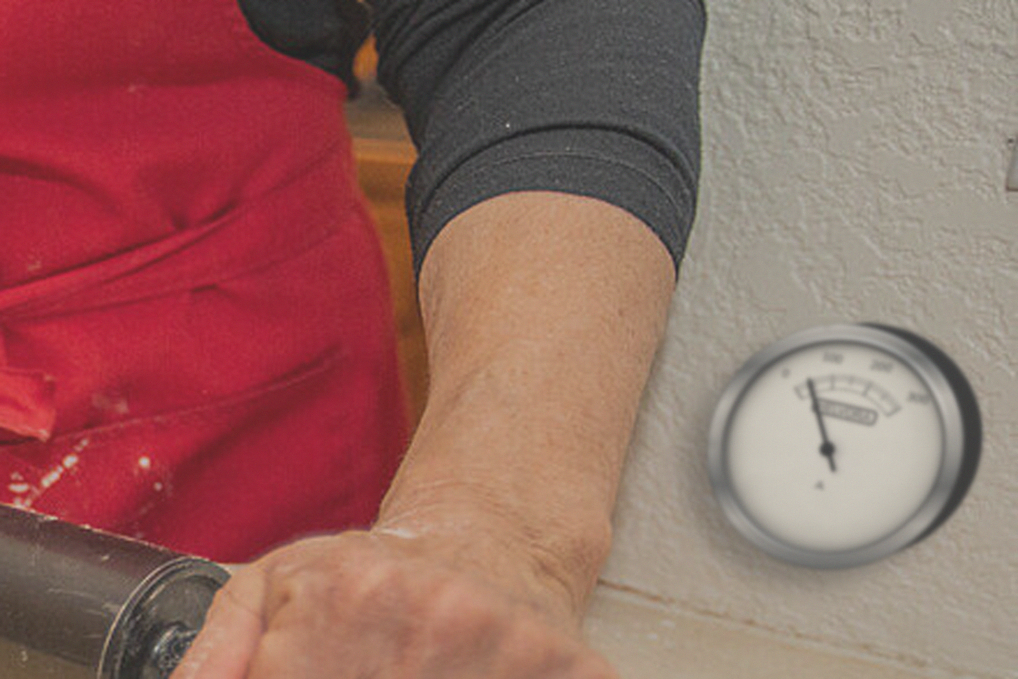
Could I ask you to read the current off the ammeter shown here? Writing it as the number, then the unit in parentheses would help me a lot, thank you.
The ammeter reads 50 (A)
